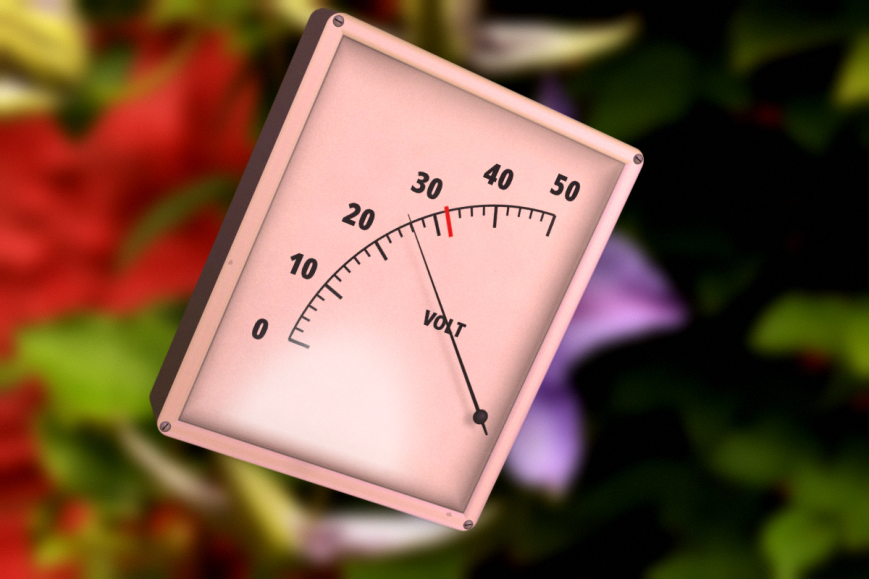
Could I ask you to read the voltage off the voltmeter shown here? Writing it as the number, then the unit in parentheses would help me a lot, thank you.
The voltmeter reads 26 (V)
